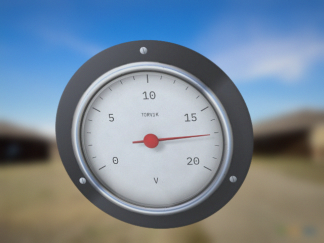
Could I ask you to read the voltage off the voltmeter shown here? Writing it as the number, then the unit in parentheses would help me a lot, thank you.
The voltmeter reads 17 (V)
